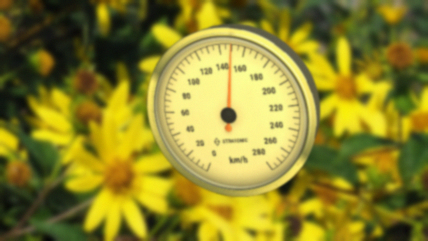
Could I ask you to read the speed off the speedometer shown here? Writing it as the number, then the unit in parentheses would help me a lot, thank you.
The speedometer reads 150 (km/h)
